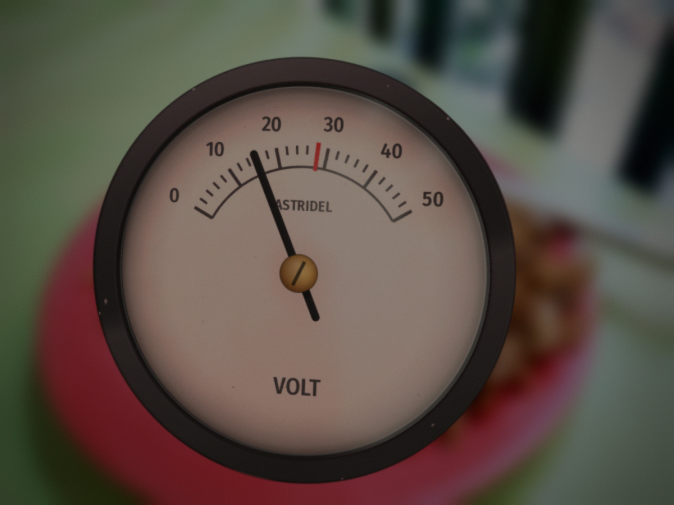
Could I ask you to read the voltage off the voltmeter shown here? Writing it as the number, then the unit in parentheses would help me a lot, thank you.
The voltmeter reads 16 (V)
